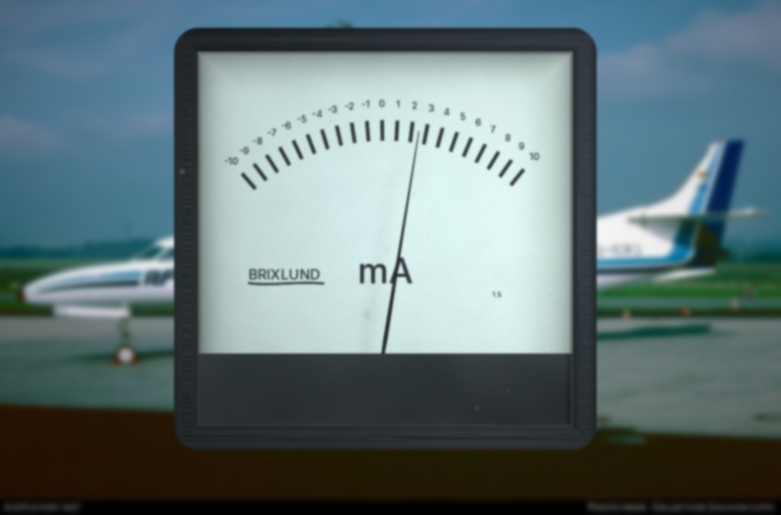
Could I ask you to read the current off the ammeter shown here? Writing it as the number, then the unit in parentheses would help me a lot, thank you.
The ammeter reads 2.5 (mA)
